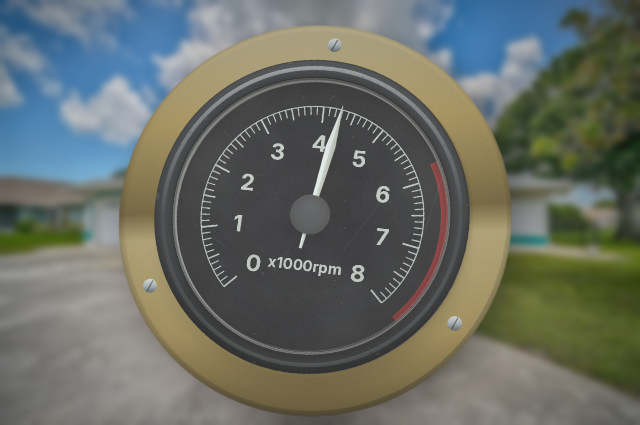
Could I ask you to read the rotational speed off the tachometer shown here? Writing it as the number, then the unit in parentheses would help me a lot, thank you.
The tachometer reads 4300 (rpm)
